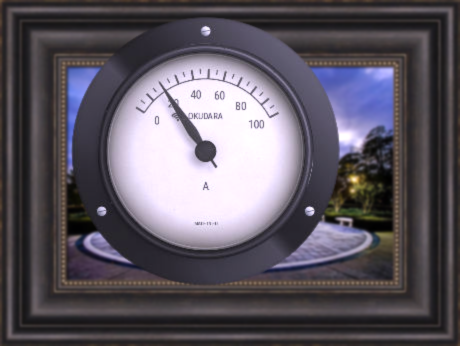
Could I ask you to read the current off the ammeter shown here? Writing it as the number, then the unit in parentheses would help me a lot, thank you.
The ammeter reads 20 (A)
